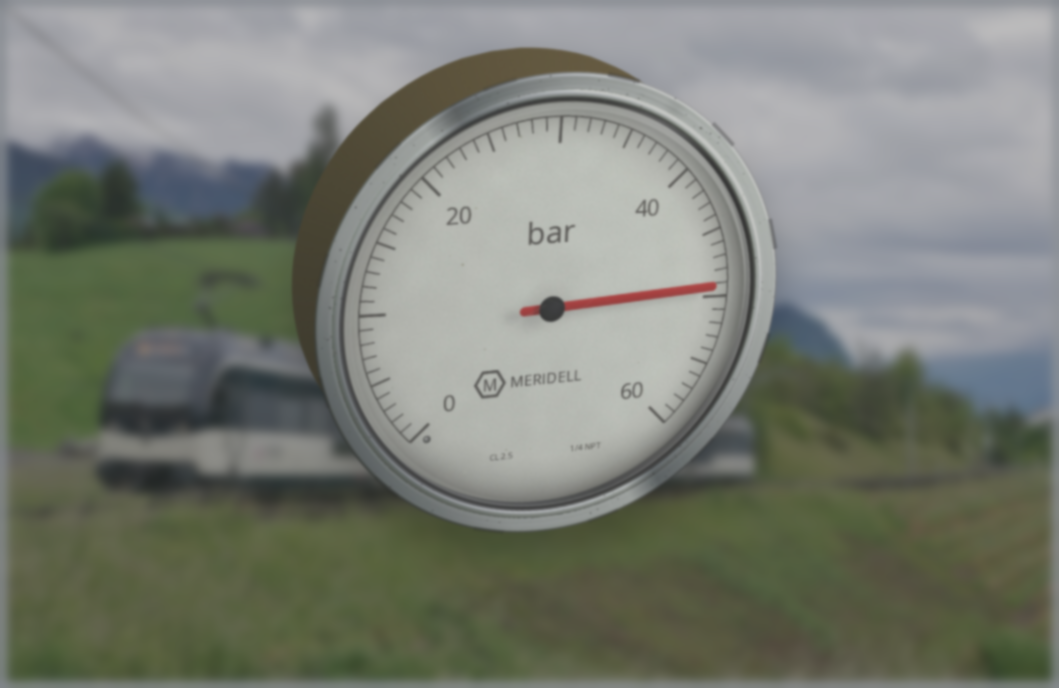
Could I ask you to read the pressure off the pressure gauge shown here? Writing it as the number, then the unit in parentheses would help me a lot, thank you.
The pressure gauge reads 49 (bar)
